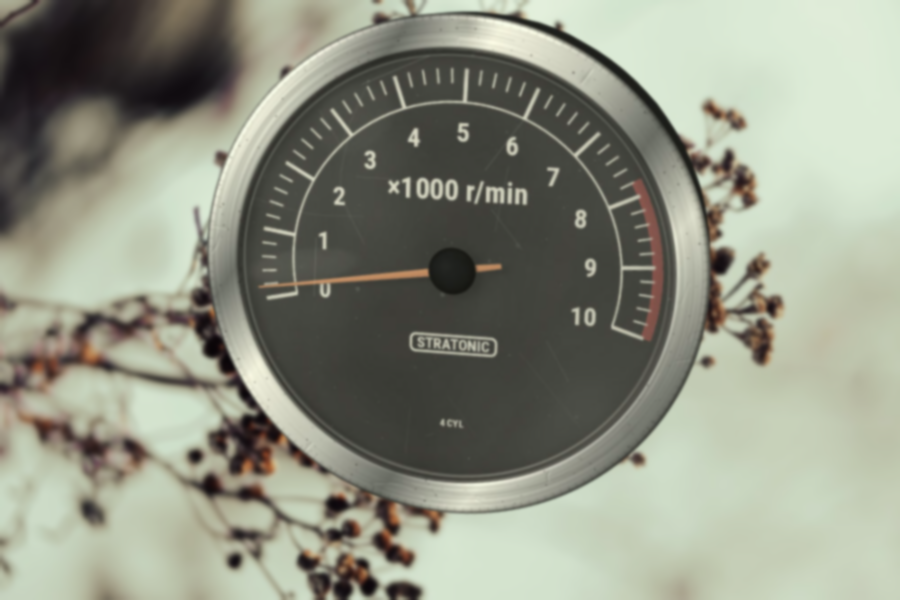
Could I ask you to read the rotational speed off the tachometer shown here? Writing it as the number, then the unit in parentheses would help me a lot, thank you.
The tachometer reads 200 (rpm)
